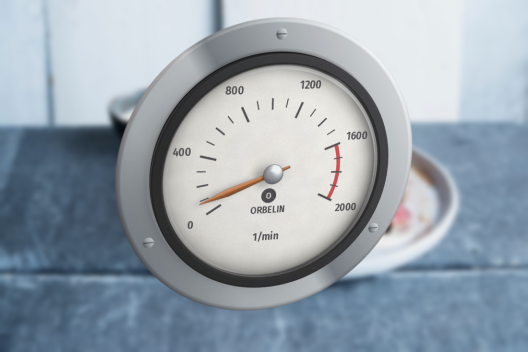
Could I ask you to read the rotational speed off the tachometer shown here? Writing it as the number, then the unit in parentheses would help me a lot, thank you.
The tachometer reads 100 (rpm)
